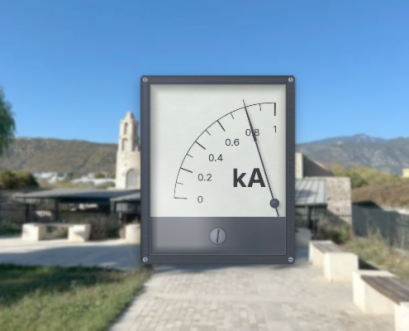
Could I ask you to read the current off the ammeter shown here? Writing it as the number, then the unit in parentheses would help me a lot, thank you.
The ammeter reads 0.8 (kA)
